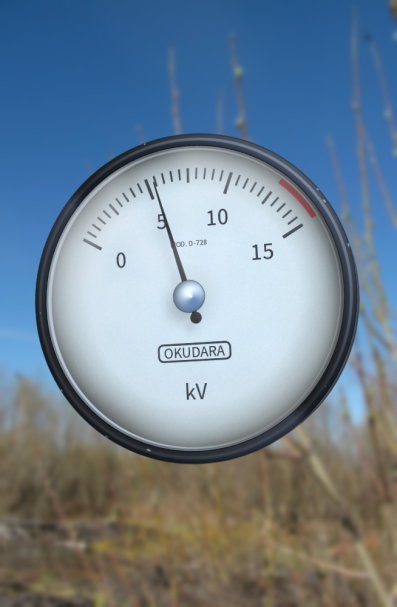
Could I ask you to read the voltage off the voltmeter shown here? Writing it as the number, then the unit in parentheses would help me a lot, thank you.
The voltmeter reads 5.5 (kV)
